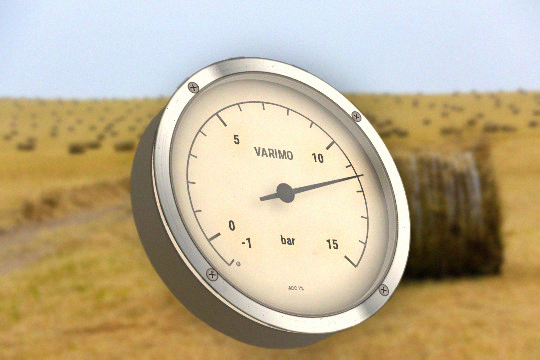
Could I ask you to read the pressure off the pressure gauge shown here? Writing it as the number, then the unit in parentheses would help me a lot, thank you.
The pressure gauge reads 11.5 (bar)
